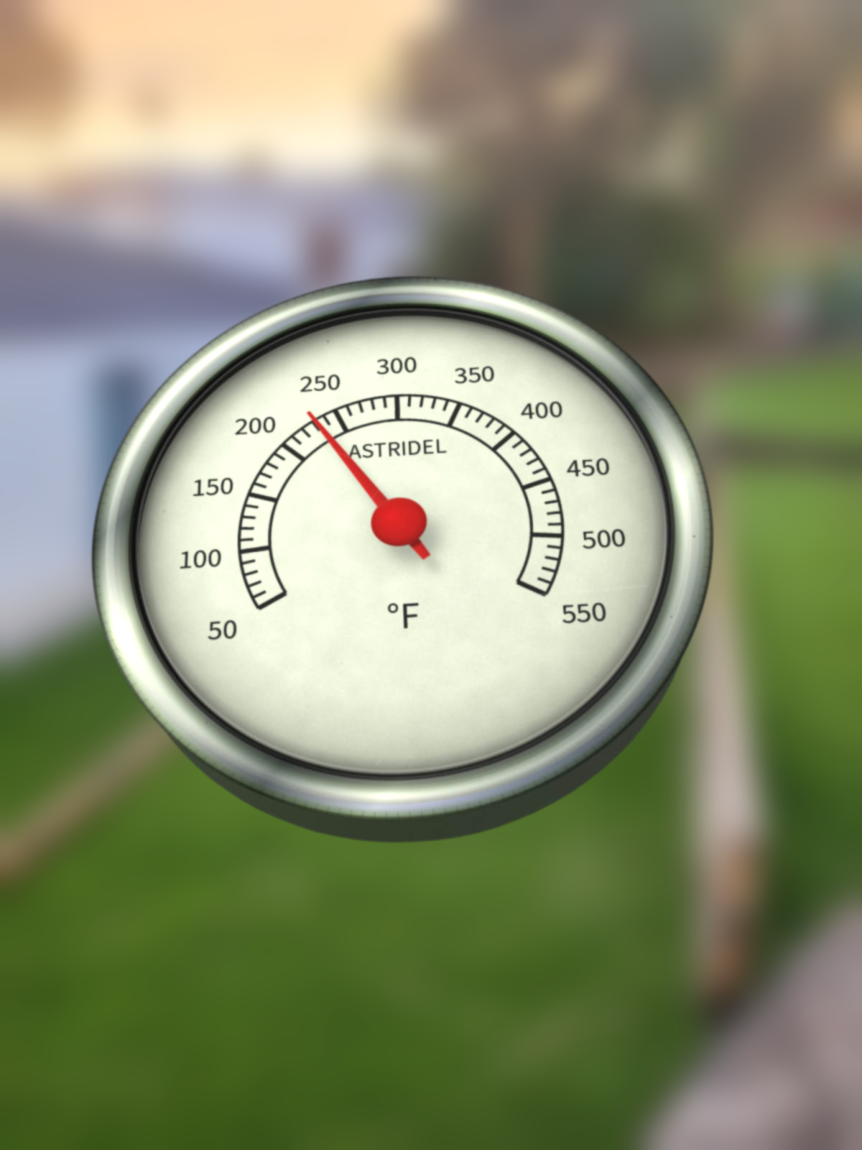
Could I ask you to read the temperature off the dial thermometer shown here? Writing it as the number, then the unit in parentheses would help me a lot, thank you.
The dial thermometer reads 230 (°F)
